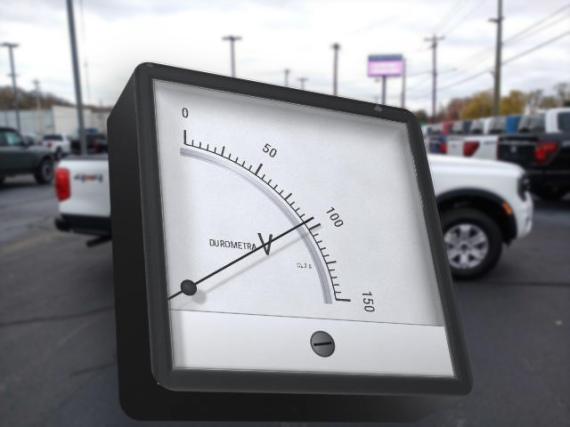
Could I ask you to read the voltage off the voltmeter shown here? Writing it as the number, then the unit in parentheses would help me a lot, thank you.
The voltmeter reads 95 (V)
